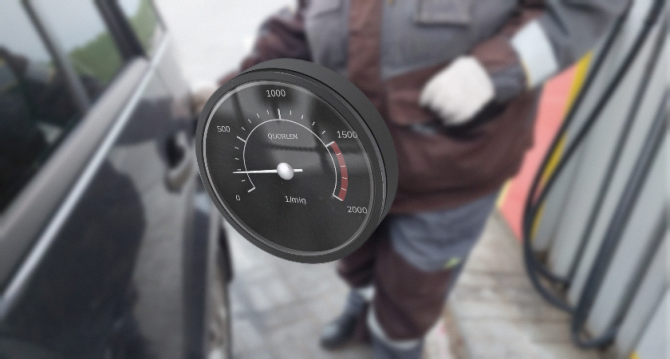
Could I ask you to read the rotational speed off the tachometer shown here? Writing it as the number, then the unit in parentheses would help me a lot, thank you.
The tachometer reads 200 (rpm)
